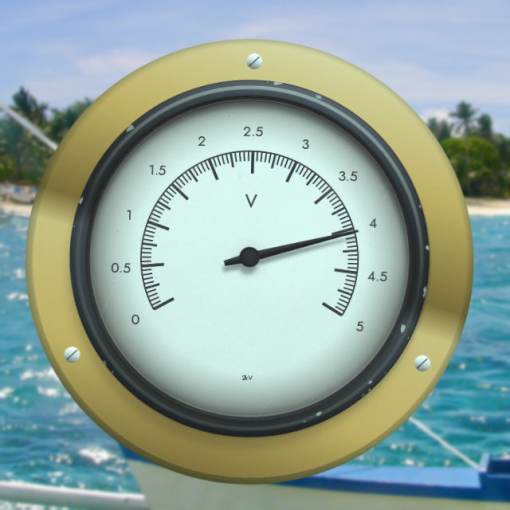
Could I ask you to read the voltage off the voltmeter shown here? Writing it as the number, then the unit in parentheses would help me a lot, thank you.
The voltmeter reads 4.05 (V)
